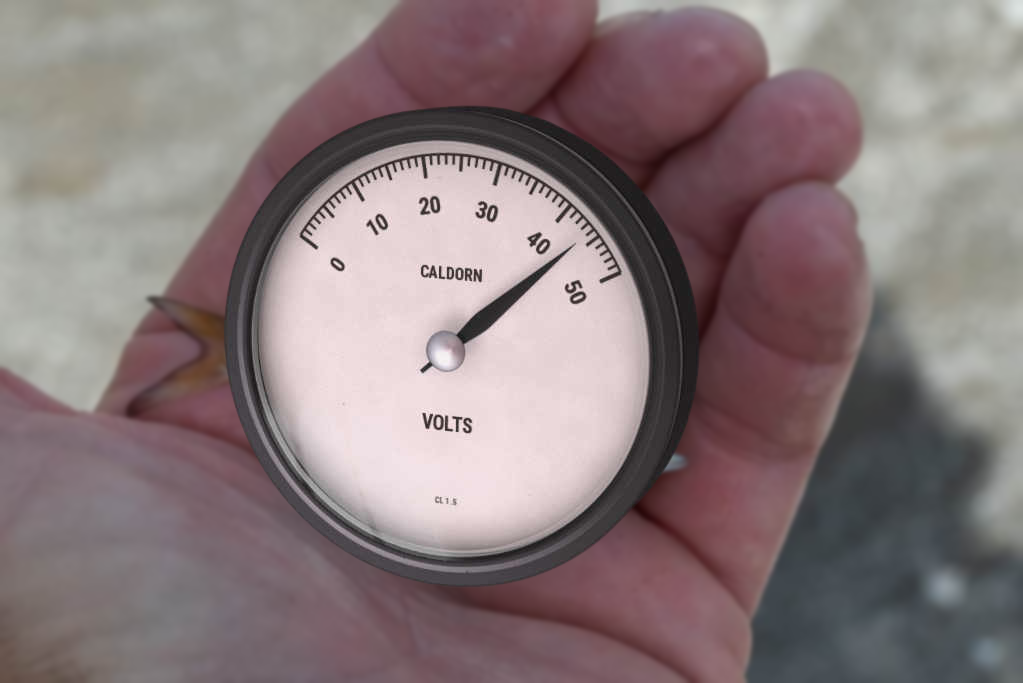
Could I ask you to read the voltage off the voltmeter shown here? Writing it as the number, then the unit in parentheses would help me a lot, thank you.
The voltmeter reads 44 (V)
